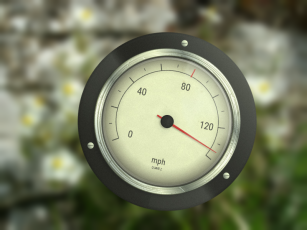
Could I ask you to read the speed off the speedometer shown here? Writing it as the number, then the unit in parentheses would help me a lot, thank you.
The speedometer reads 135 (mph)
